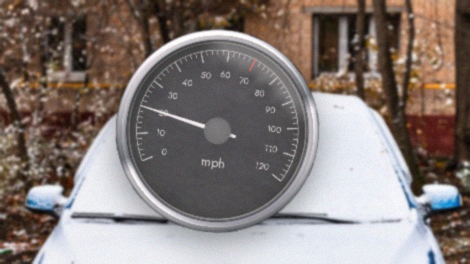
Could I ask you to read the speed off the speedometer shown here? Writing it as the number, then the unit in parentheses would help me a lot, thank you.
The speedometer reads 20 (mph)
